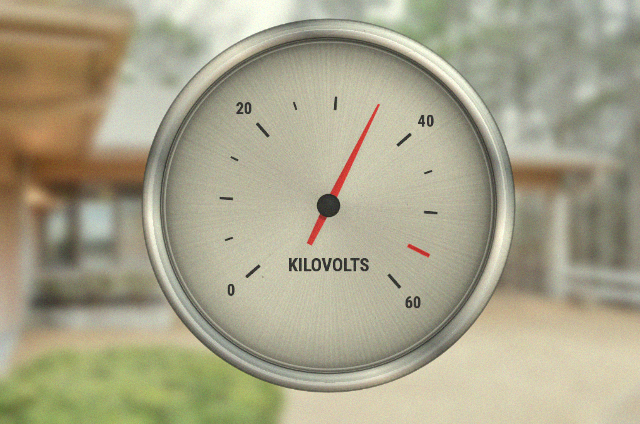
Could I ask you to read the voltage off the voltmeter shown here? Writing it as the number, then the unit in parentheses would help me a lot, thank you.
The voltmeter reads 35 (kV)
